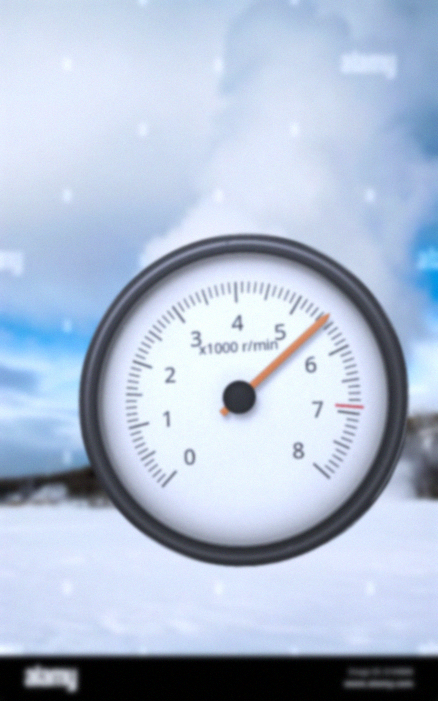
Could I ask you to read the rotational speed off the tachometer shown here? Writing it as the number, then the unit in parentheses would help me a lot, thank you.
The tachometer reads 5500 (rpm)
